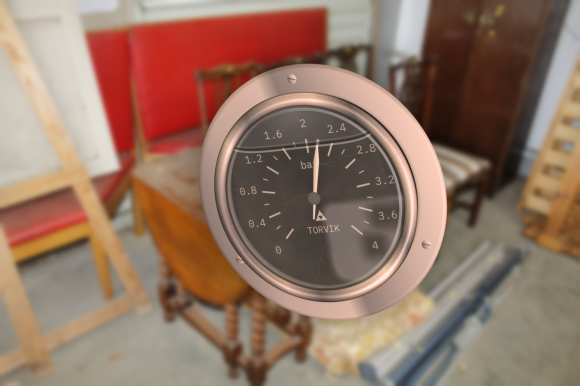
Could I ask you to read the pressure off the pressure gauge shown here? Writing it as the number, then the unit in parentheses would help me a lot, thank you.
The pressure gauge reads 2.2 (bar)
